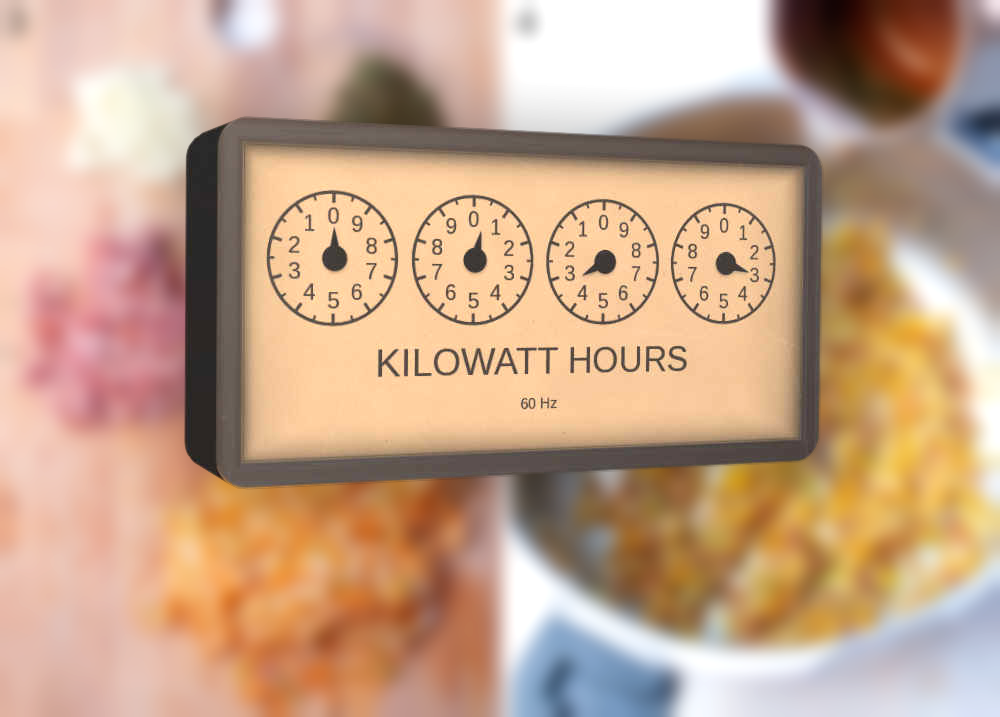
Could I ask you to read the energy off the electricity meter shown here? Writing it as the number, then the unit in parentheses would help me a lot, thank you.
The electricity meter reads 33 (kWh)
